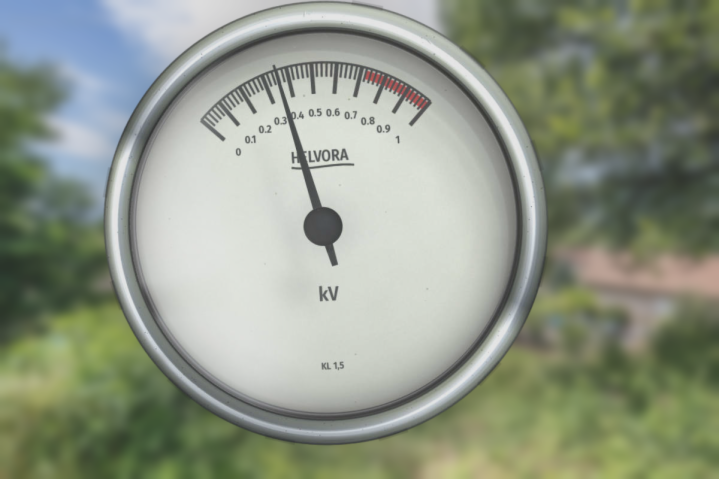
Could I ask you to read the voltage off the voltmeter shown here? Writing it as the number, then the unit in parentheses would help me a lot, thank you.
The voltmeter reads 0.36 (kV)
